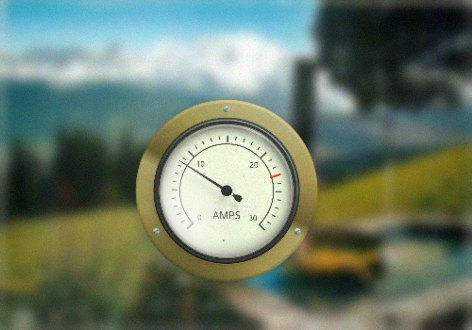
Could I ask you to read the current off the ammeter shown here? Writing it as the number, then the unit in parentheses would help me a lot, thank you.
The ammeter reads 8.5 (A)
